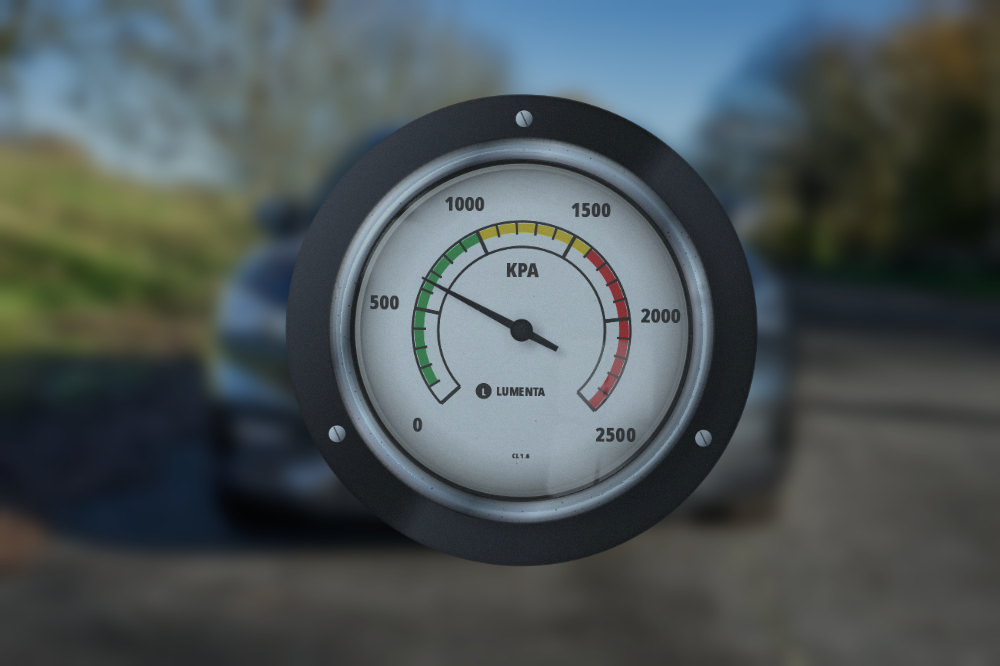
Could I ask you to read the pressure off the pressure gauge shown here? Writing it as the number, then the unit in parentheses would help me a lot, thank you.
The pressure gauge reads 650 (kPa)
